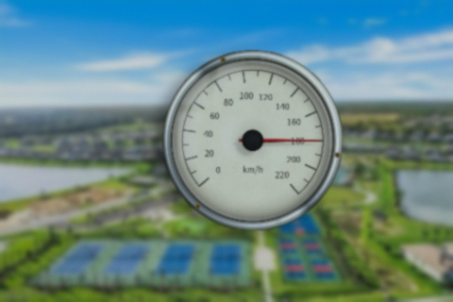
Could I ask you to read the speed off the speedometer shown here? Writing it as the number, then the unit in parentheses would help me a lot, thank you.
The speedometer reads 180 (km/h)
